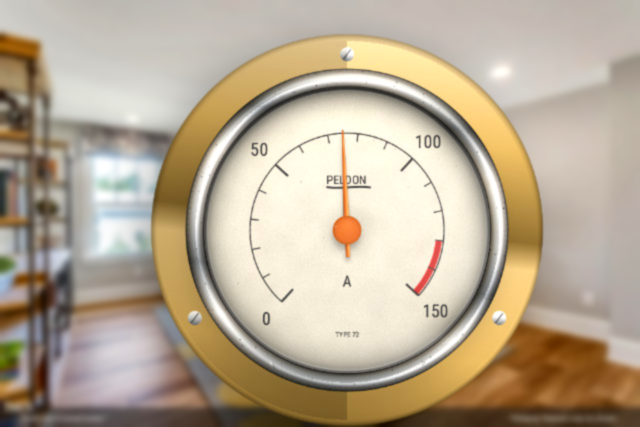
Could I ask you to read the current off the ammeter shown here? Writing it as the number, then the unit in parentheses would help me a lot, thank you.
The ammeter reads 75 (A)
